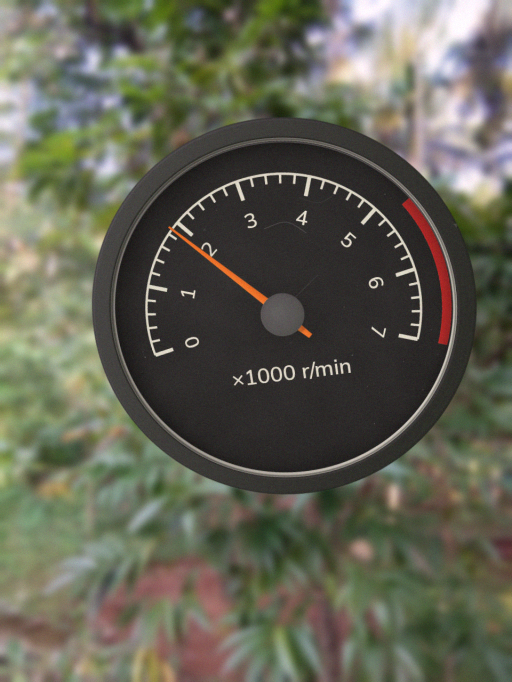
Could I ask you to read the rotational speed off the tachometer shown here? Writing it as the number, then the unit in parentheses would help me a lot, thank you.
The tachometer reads 1900 (rpm)
